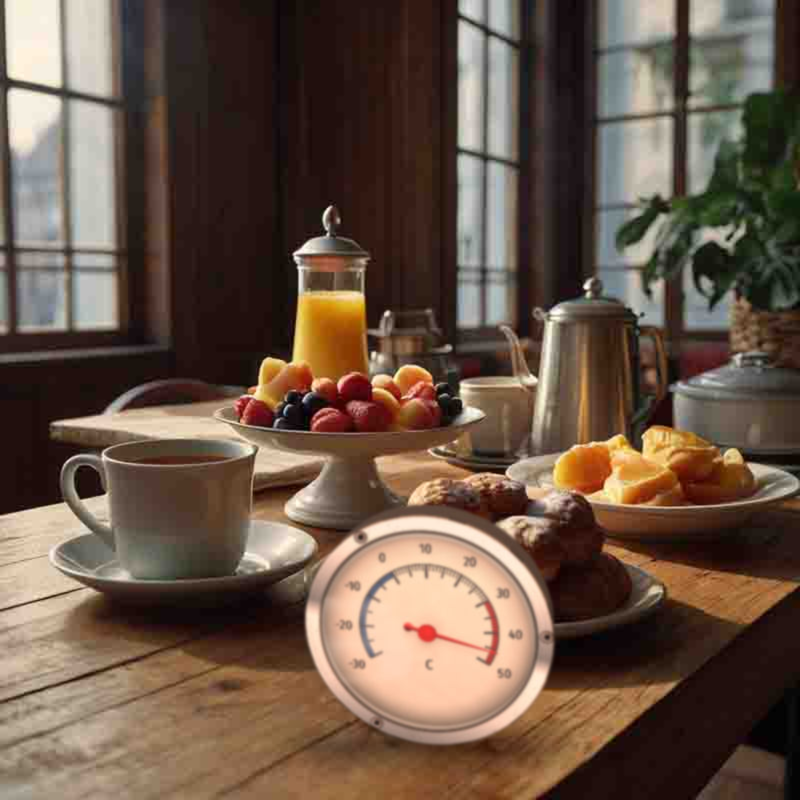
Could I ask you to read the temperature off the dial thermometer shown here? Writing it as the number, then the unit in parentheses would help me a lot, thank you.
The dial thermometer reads 45 (°C)
